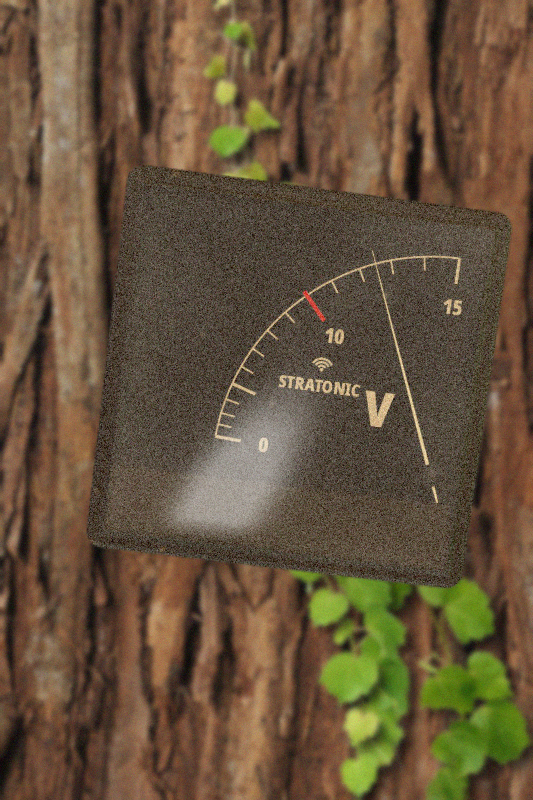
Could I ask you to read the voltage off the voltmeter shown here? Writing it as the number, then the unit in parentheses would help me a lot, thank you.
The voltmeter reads 12.5 (V)
